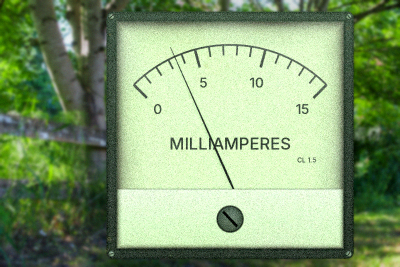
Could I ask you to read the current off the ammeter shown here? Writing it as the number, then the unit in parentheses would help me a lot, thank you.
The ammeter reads 3.5 (mA)
